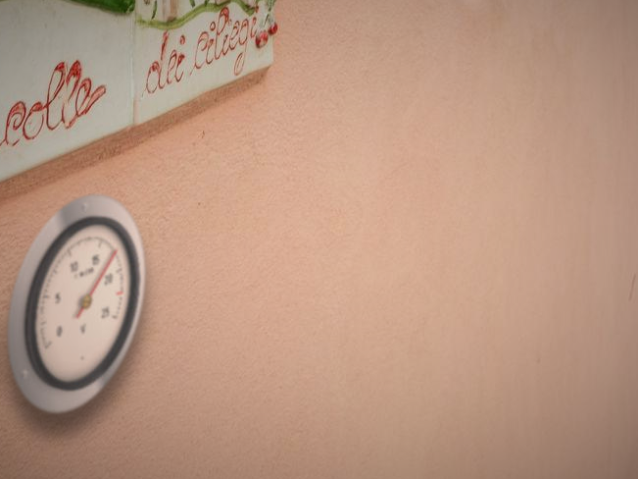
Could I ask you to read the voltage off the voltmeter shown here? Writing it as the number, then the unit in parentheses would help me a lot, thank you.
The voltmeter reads 17.5 (V)
